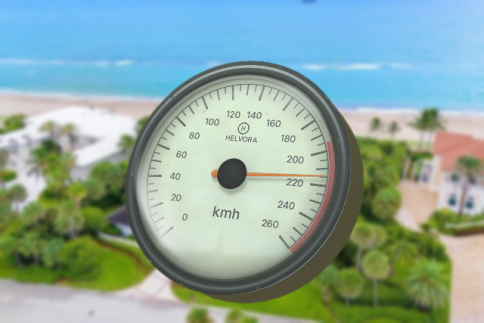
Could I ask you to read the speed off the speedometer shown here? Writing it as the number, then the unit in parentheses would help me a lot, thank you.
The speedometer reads 215 (km/h)
